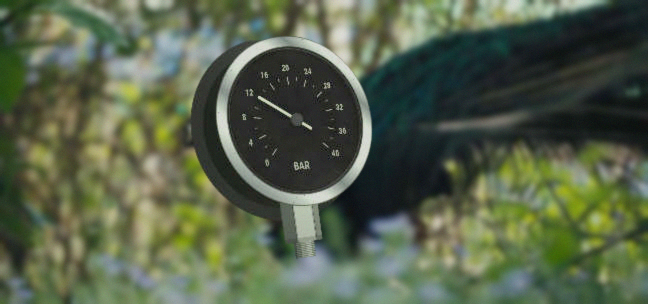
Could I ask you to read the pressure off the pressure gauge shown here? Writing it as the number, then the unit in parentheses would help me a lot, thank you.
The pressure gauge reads 12 (bar)
